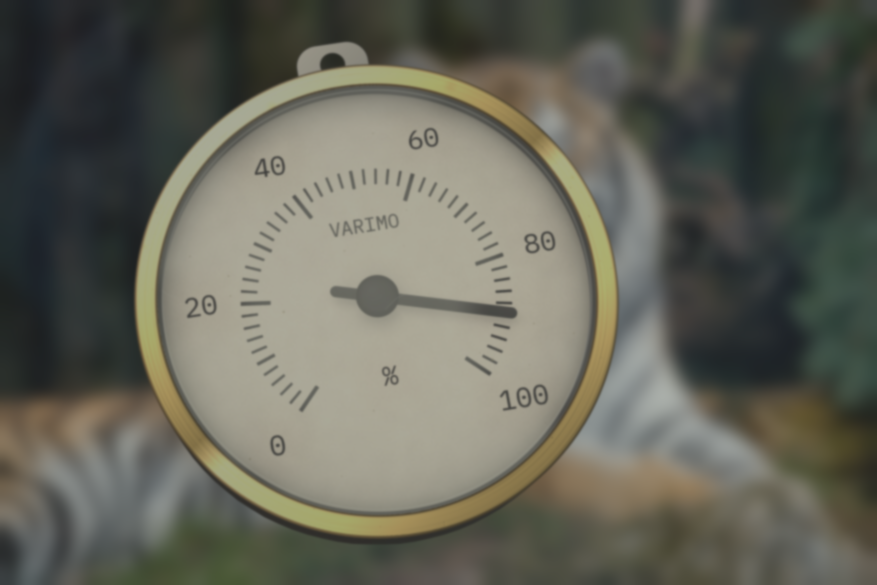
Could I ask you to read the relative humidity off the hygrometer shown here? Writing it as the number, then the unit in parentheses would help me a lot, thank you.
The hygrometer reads 90 (%)
